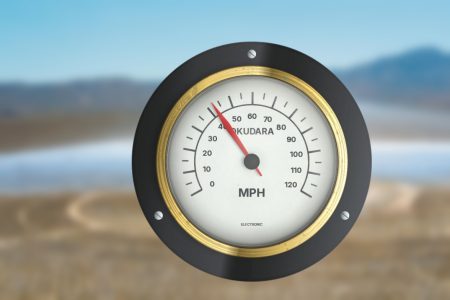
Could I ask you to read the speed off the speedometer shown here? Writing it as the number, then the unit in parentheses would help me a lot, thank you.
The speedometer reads 42.5 (mph)
